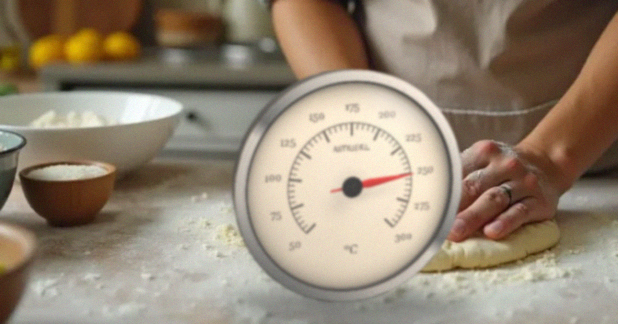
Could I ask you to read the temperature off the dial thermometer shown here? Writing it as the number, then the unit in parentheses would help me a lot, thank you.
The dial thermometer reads 250 (°C)
